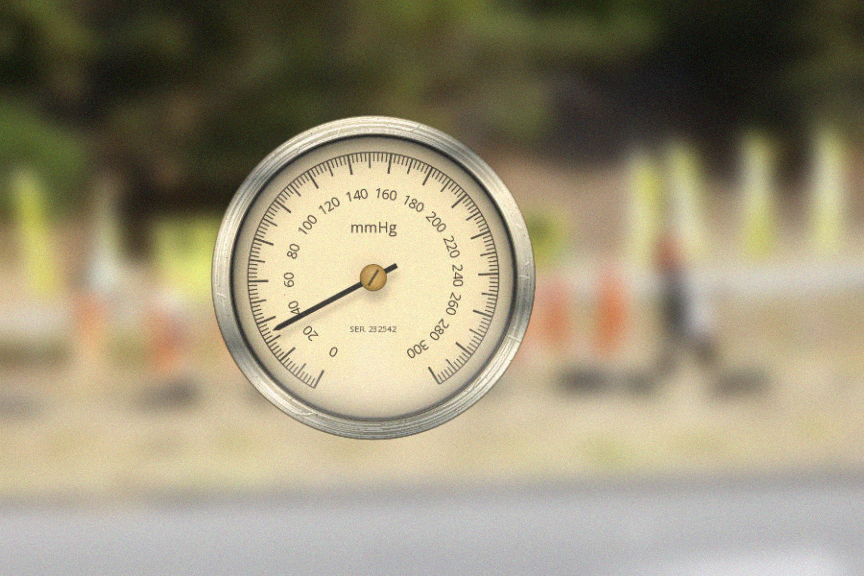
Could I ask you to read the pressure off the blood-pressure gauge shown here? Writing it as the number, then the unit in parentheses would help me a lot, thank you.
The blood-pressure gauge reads 34 (mmHg)
